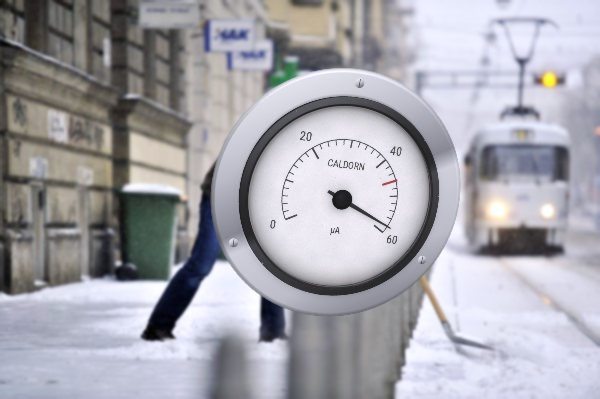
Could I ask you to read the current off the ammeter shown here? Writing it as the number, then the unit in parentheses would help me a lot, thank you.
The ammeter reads 58 (µA)
